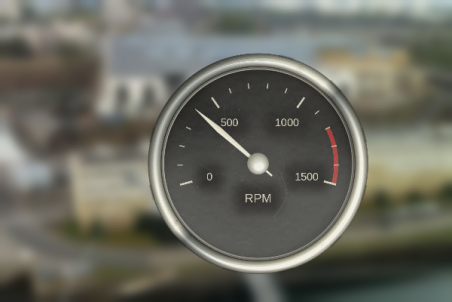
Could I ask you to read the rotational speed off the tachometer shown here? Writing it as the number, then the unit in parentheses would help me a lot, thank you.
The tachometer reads 400 (rpm)
